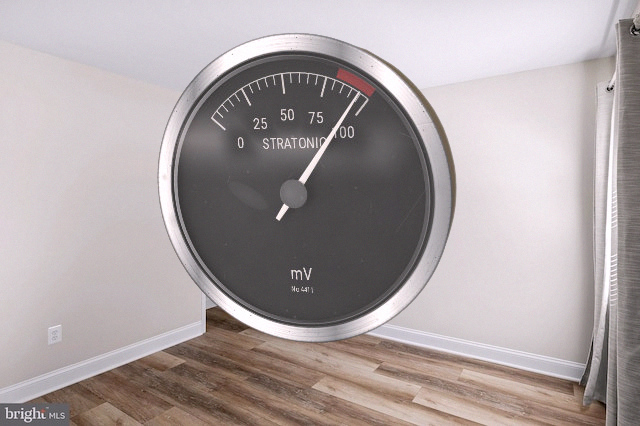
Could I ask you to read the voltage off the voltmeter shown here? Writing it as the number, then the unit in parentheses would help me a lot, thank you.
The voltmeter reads 95 (mV)
